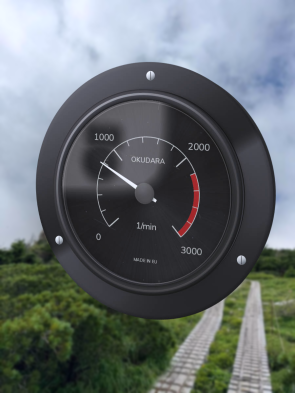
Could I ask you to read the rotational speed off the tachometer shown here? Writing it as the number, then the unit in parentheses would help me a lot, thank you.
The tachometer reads 800 (rpm)
